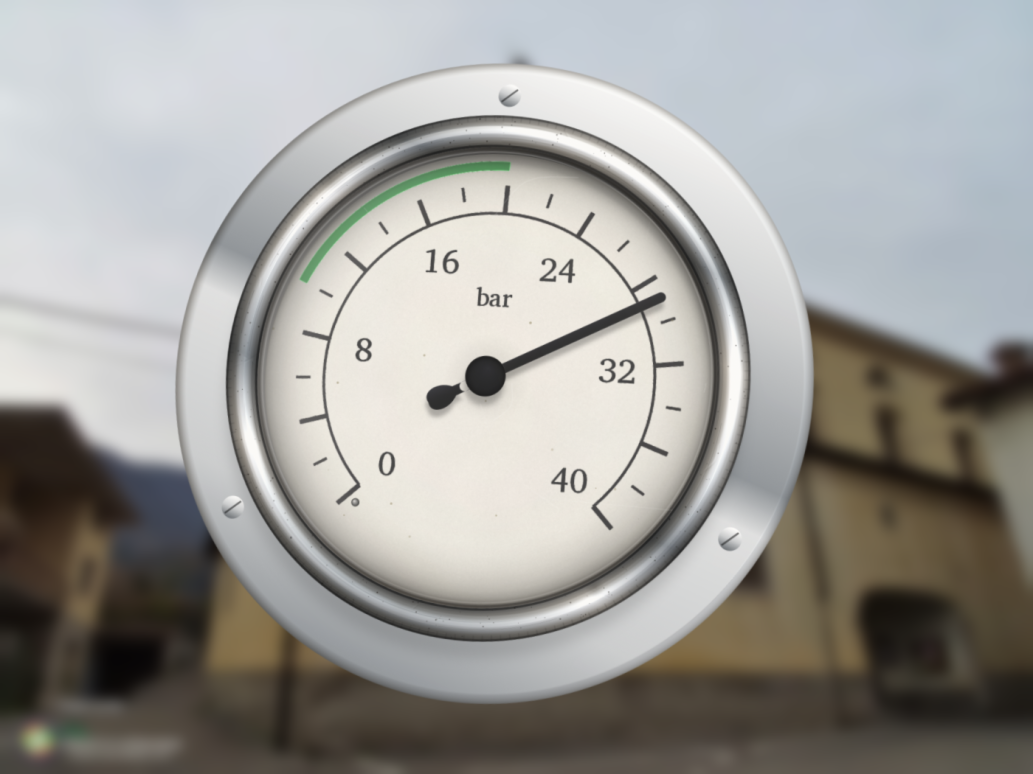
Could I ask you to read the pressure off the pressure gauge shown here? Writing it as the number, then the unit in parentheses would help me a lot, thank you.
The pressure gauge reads 29 (bar)
